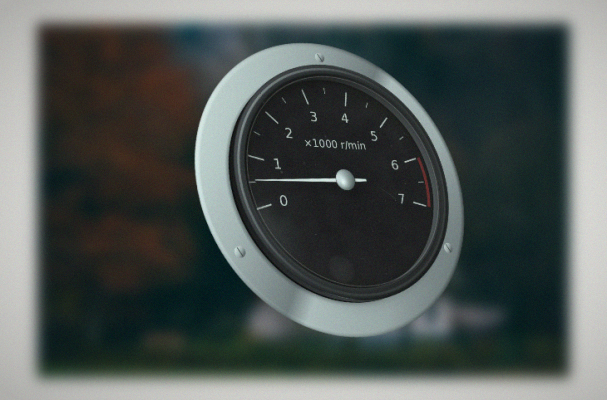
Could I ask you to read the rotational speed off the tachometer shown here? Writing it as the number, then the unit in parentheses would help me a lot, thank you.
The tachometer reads 500 (rpm)
